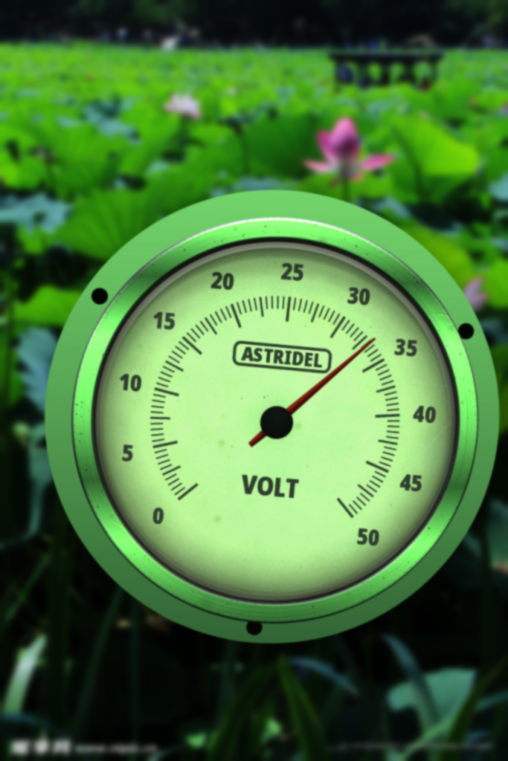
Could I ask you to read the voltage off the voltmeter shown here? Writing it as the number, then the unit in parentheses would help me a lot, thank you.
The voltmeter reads 33 (V)
